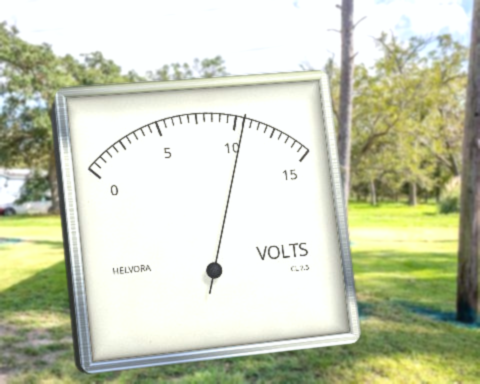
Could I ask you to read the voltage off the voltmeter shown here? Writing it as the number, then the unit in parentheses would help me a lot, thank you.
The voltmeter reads 10.5 (V)
